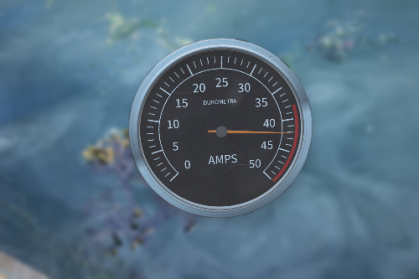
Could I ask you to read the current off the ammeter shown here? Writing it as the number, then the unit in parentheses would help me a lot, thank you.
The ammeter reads 42 (A)
